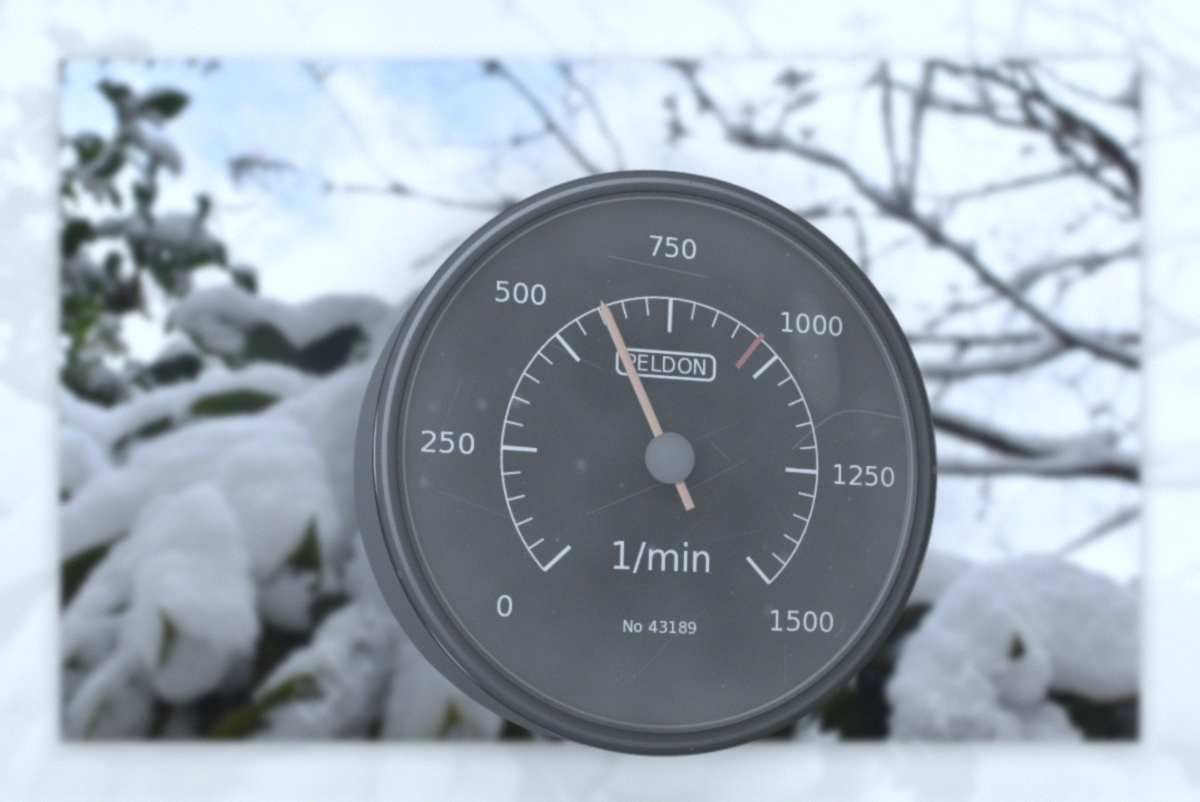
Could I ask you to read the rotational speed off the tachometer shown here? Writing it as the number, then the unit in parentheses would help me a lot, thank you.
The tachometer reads 600 (rpm)
